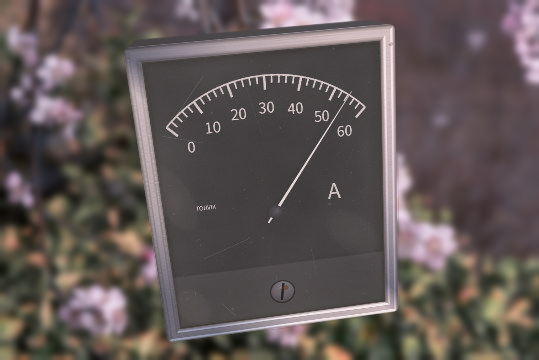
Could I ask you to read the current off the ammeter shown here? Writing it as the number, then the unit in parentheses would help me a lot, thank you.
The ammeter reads 54 (A)
